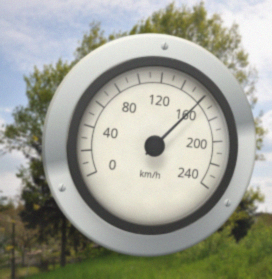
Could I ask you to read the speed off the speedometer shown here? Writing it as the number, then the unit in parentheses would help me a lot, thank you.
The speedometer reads 160 (km/h)
